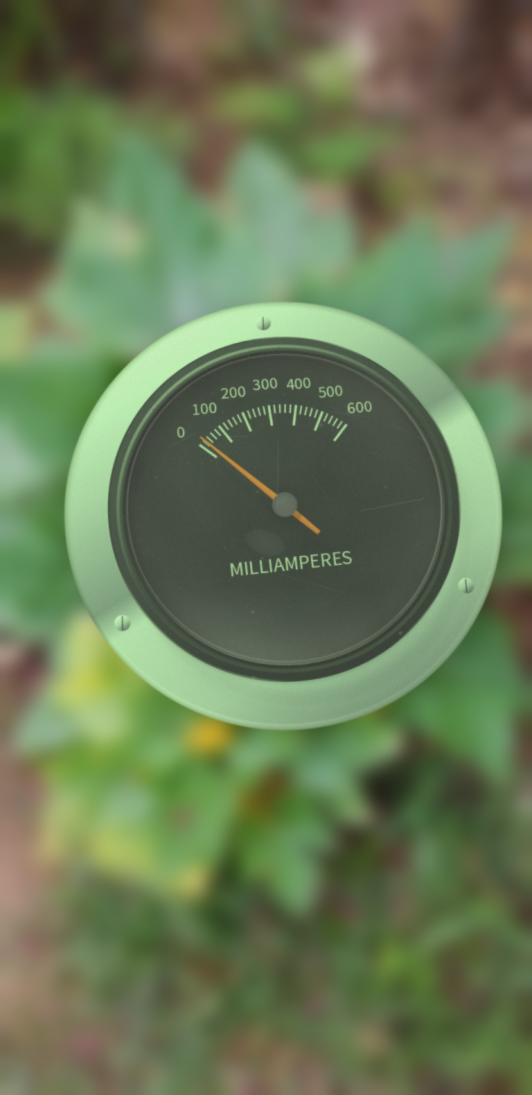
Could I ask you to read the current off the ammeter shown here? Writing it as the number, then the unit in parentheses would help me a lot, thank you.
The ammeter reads 20 (mA)
